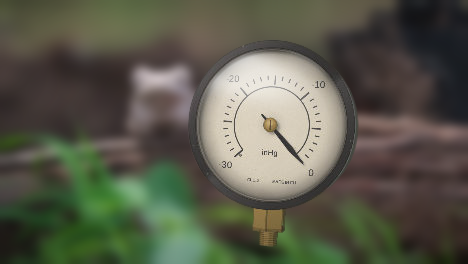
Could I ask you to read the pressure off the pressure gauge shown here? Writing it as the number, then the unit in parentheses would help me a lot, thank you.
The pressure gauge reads 0 (inHg)
